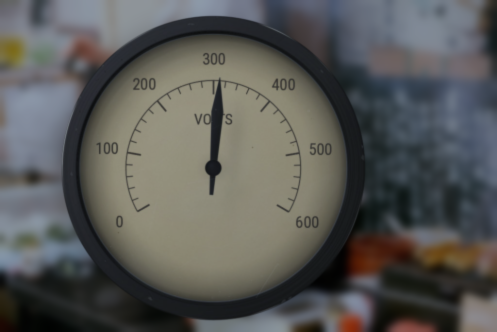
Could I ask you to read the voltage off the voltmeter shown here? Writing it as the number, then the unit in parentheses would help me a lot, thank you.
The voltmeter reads 310 (V)
